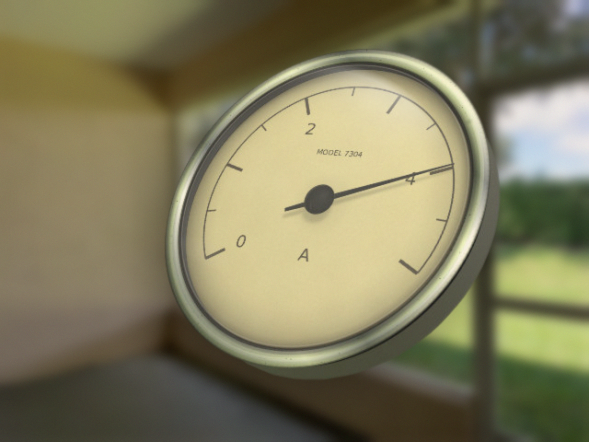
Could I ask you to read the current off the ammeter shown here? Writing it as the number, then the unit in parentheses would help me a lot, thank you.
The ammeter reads 4 (A)
